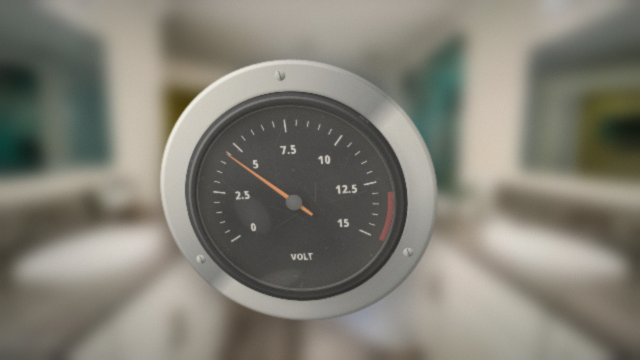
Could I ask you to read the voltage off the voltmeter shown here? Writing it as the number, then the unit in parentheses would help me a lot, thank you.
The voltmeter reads 4.5 (V)
